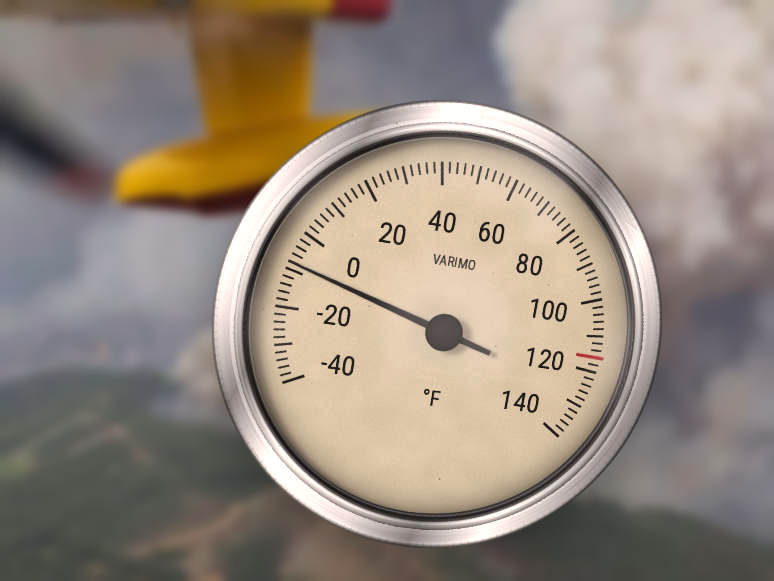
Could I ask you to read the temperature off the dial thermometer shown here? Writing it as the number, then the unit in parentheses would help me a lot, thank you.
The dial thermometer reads -8 (°F)
